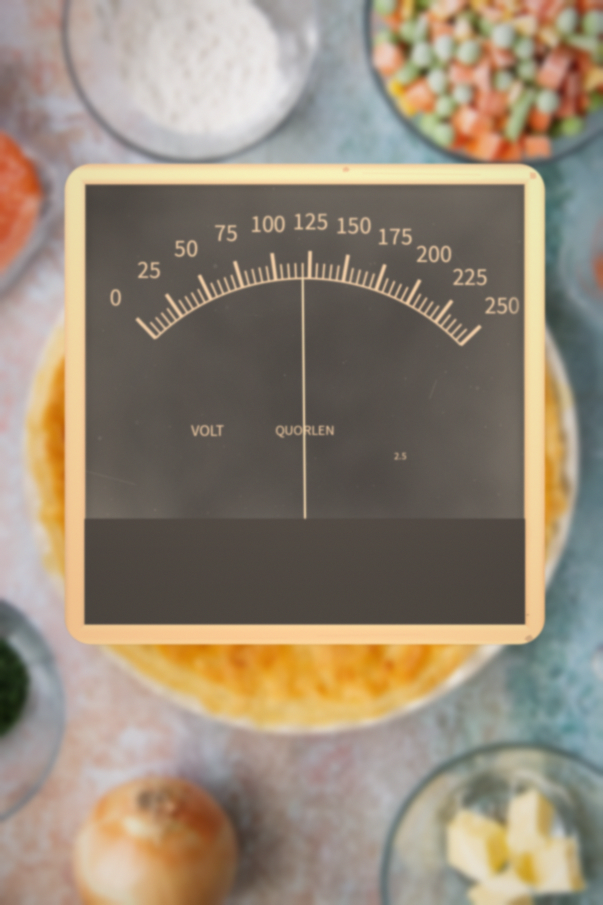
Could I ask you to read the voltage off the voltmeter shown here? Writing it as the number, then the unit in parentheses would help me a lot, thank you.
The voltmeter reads 120 (V)
